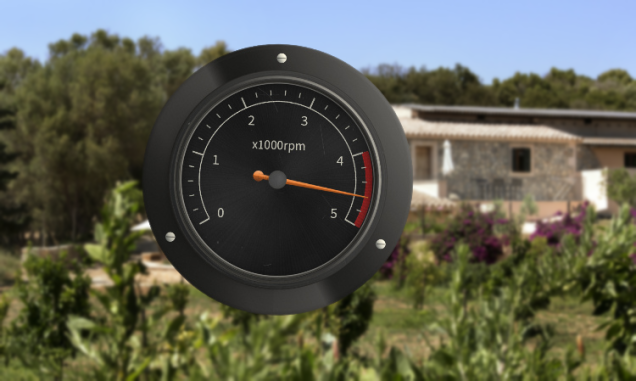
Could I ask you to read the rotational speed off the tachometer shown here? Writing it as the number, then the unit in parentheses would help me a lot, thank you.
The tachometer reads 4600 (rpm)
